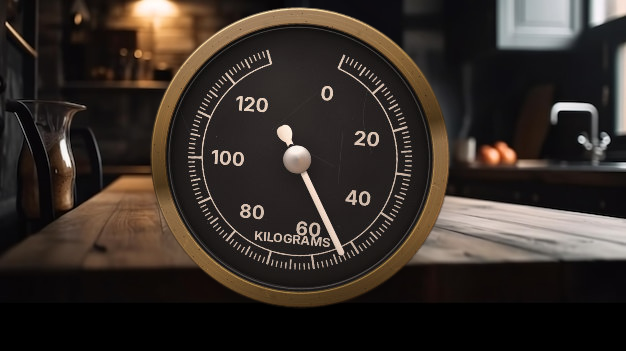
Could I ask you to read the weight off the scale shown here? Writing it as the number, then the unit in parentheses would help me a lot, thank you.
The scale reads 53 (kg)
